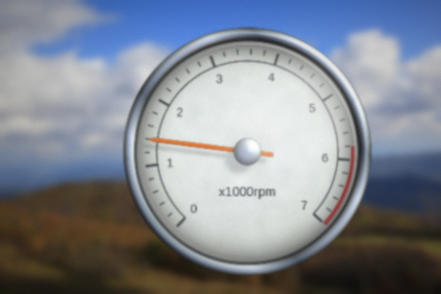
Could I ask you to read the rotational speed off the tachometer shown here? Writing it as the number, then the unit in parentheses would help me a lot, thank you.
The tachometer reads 1400 (rpm)
